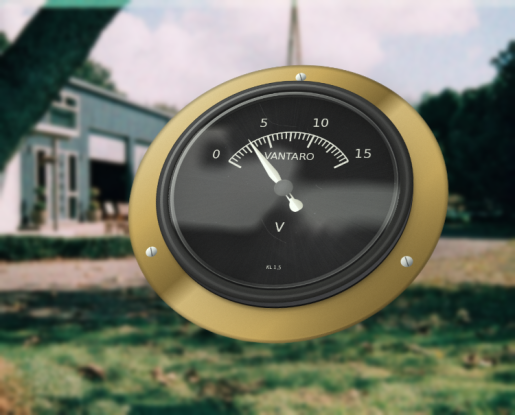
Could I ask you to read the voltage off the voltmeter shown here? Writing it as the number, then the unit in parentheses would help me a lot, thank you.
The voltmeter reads 3 (V)
